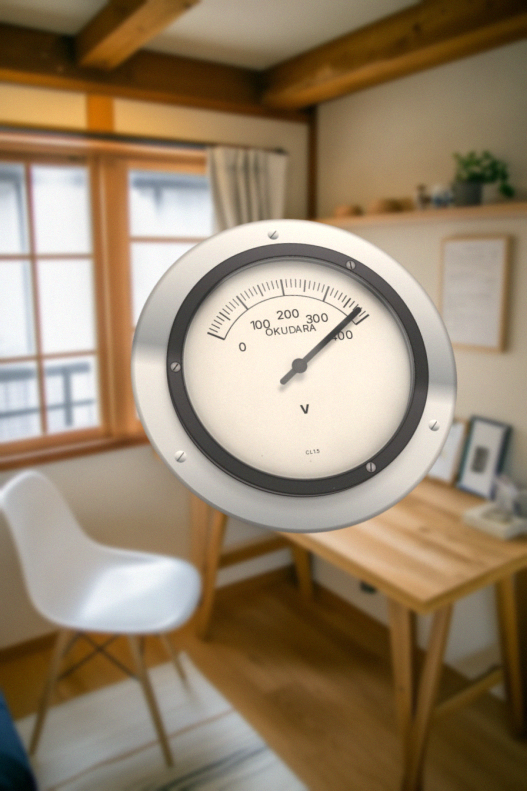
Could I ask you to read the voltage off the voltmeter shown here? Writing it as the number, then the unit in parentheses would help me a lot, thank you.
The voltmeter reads 380 (V)
